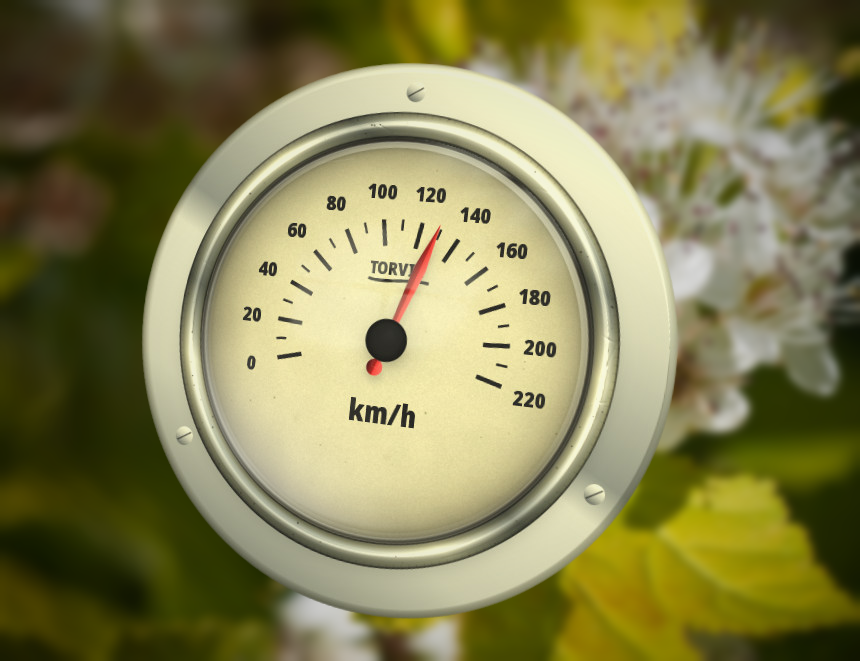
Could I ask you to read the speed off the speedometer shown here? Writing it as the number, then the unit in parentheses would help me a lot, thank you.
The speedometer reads 130 (km/h)
